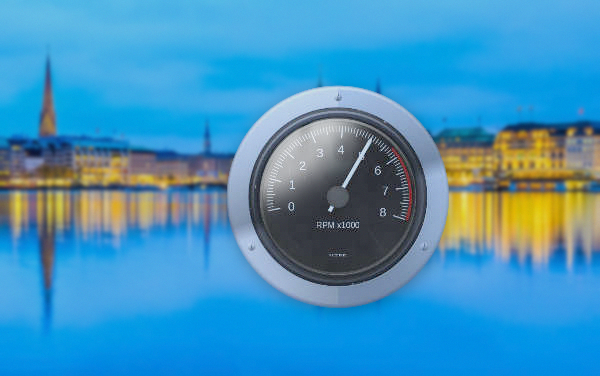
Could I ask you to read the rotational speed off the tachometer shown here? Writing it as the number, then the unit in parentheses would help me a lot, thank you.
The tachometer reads 5000 (rpm)
